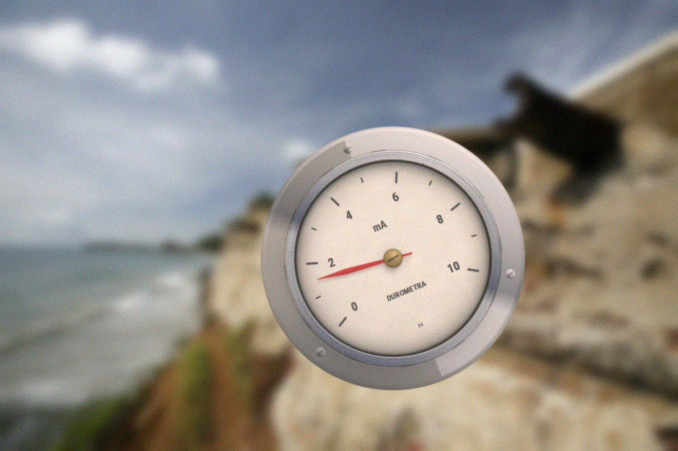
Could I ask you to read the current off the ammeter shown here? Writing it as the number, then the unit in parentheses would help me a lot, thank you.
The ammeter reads 1.5 (mA)
